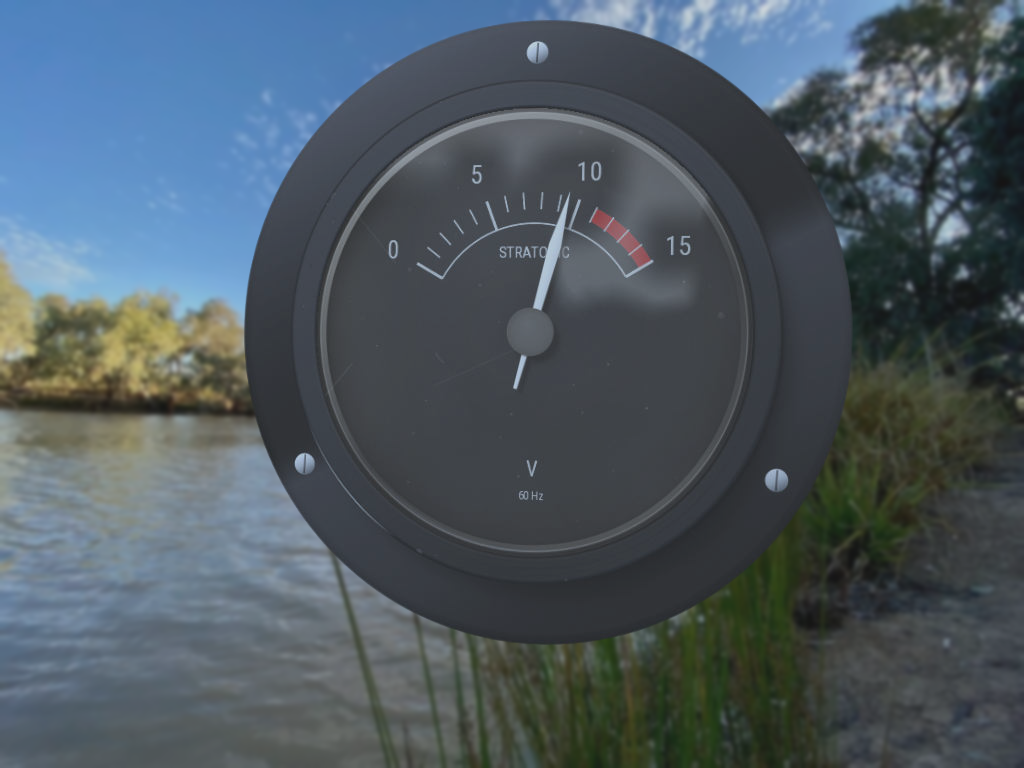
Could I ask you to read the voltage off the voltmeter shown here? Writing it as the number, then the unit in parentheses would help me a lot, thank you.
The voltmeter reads 9.5 (V)
